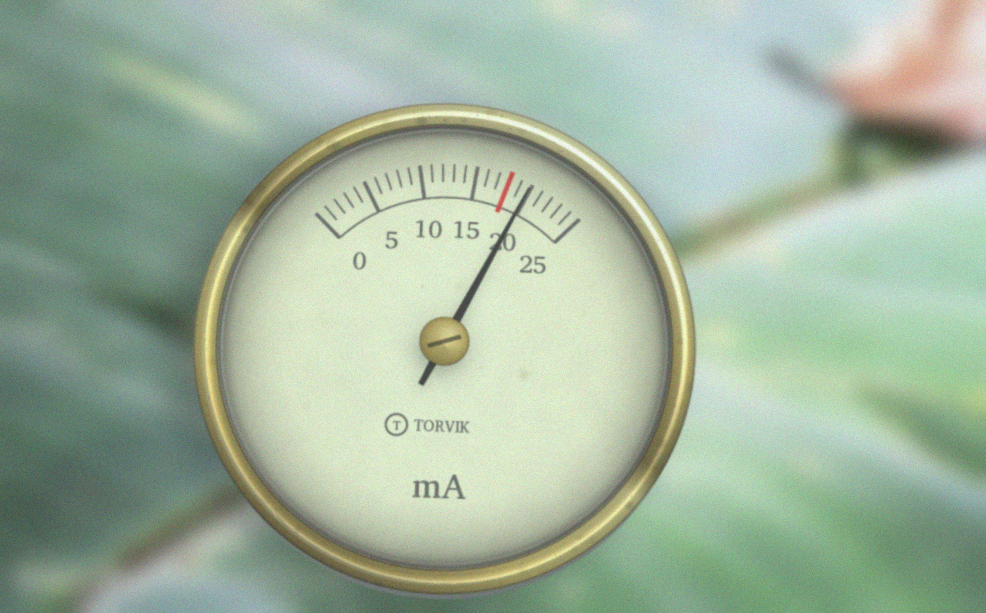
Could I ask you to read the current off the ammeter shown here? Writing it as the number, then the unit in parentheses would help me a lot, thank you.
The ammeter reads 20 (mA)
